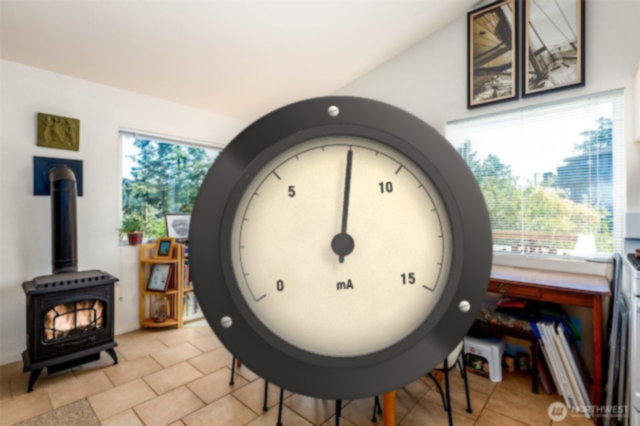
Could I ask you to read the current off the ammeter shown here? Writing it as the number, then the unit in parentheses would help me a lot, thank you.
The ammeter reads 8 (mA)
